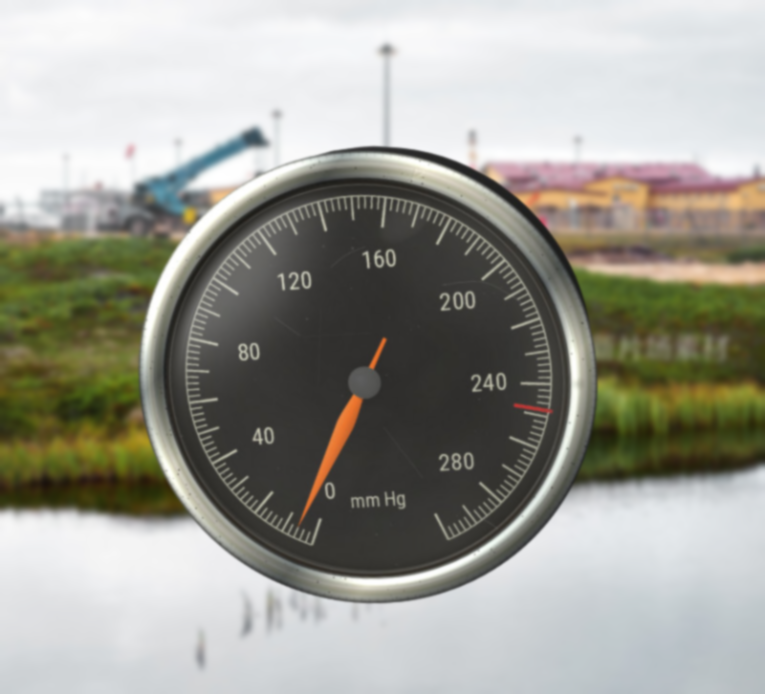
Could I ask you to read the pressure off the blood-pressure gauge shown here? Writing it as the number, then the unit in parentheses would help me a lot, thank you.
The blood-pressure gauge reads 6 (mmHg)
